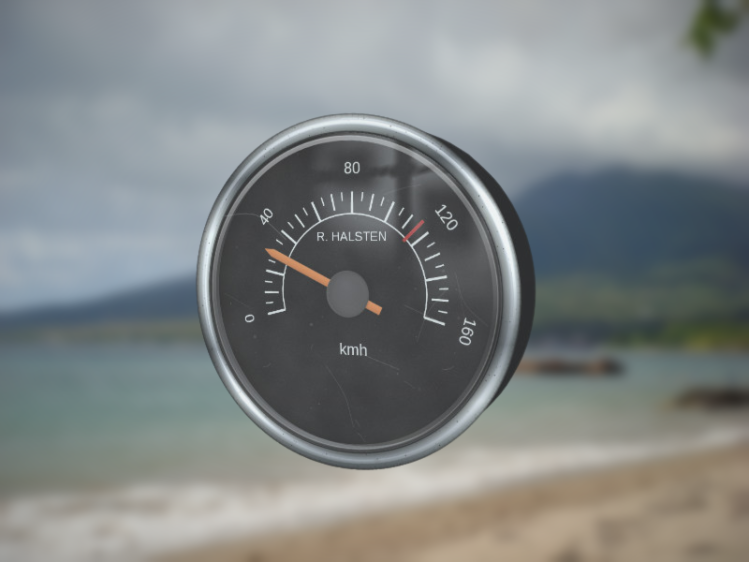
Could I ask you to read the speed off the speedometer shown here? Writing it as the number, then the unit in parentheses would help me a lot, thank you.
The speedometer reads 30 (km/h)
